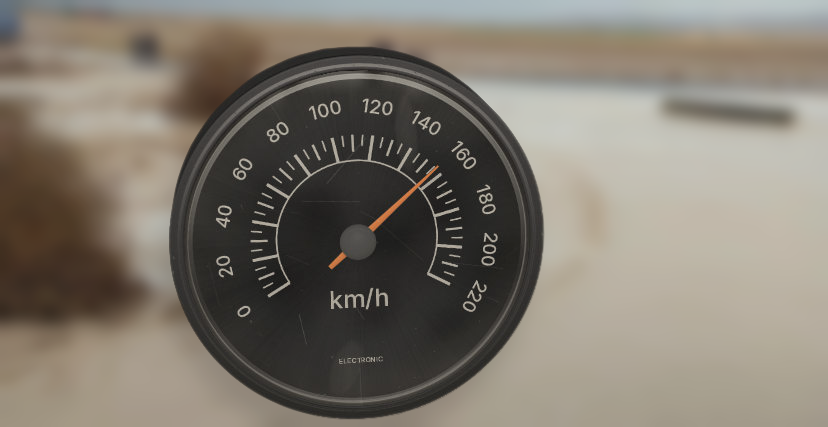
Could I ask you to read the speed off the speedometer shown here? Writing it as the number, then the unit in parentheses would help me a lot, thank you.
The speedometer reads 155 (km/h)
